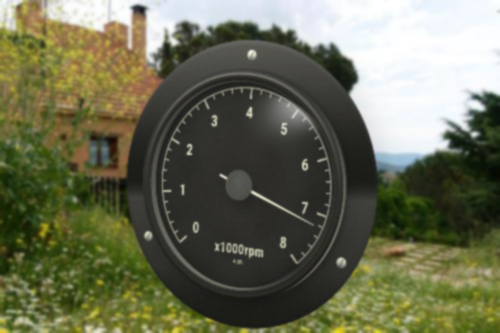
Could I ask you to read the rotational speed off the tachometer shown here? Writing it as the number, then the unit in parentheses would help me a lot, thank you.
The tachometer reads 7200 (rpm)
